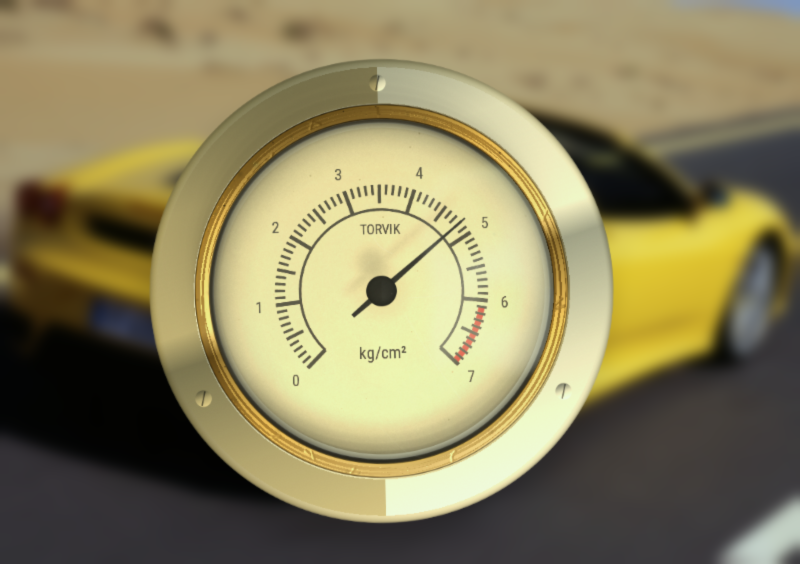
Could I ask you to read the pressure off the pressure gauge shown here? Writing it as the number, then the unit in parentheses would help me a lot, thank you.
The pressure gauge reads 4.8 (kg/cm²)
